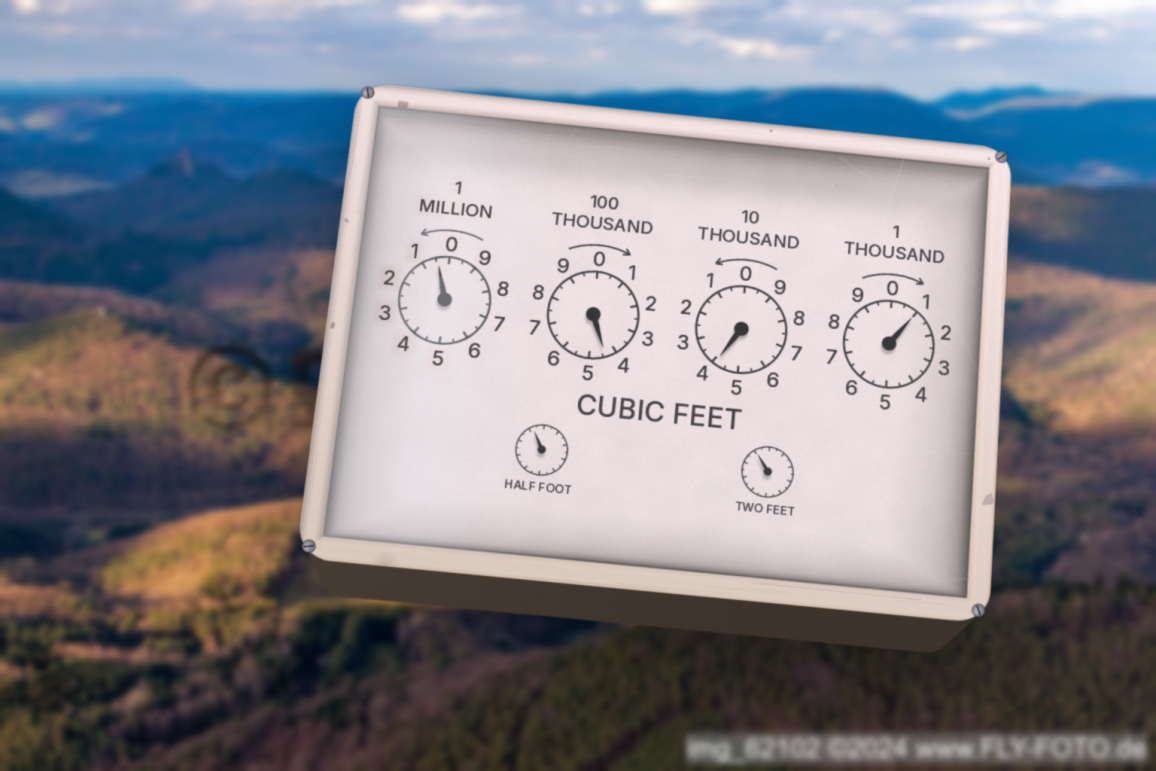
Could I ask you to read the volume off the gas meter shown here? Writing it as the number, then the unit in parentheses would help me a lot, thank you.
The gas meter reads 44100 (ft³)
